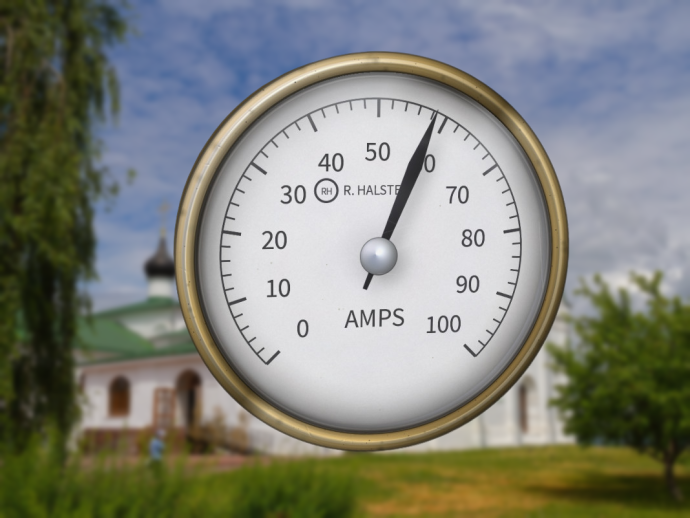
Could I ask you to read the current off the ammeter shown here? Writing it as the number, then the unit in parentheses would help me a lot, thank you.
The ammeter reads 58 (A)
